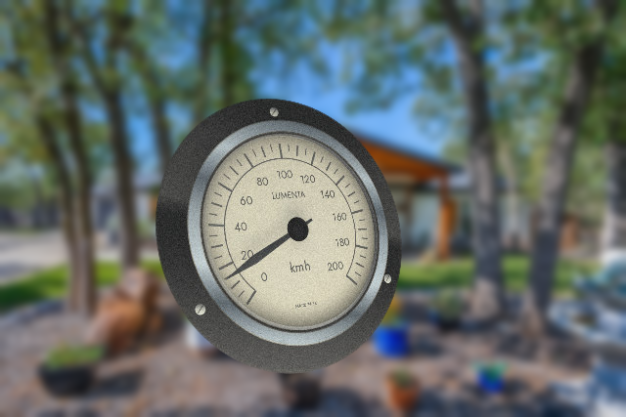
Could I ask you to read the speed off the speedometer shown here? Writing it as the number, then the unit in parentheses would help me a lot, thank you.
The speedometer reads 15 (km/h)
